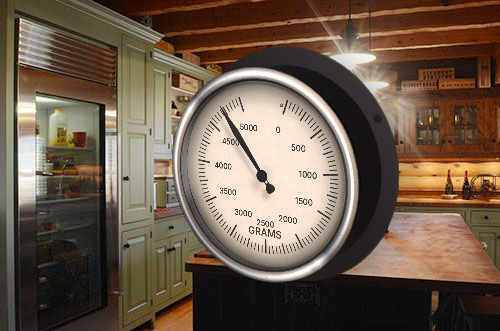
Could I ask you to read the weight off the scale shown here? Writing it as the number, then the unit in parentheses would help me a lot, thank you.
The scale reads 4750 (g)
